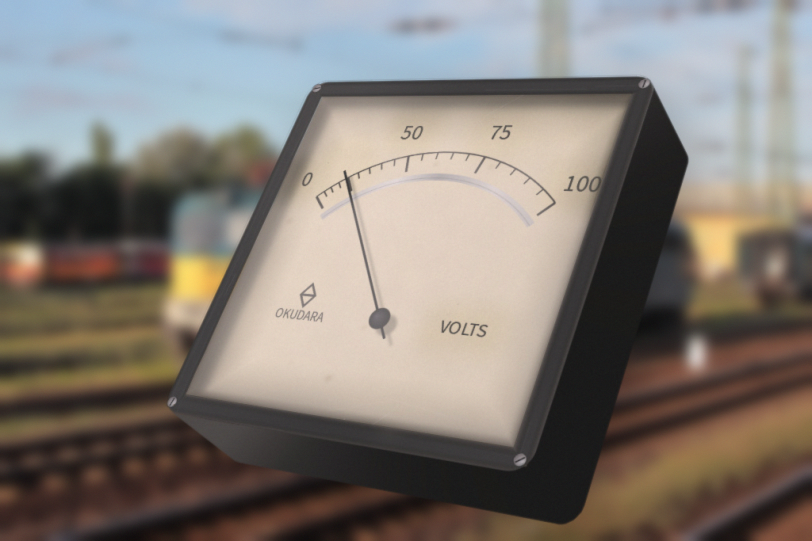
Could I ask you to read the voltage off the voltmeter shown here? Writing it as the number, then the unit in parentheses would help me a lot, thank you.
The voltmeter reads 25 (V)
